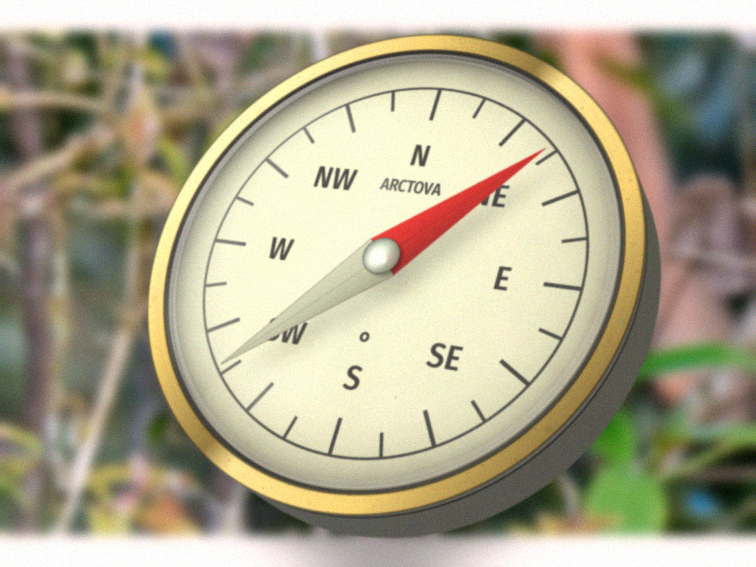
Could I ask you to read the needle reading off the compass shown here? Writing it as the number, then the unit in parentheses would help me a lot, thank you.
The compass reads 45 (°)
